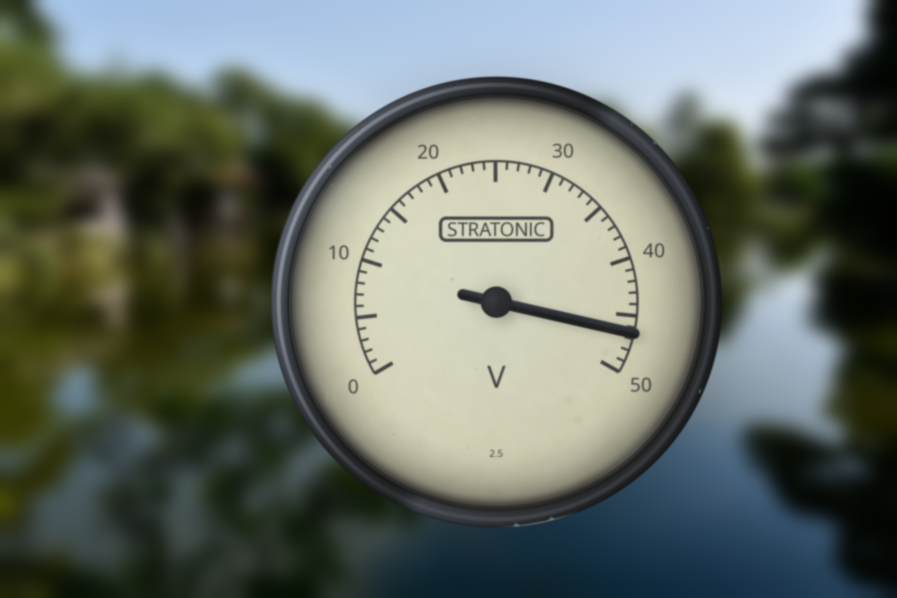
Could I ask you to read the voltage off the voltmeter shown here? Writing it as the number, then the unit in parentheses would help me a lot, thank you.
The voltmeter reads 46.5 (V)
